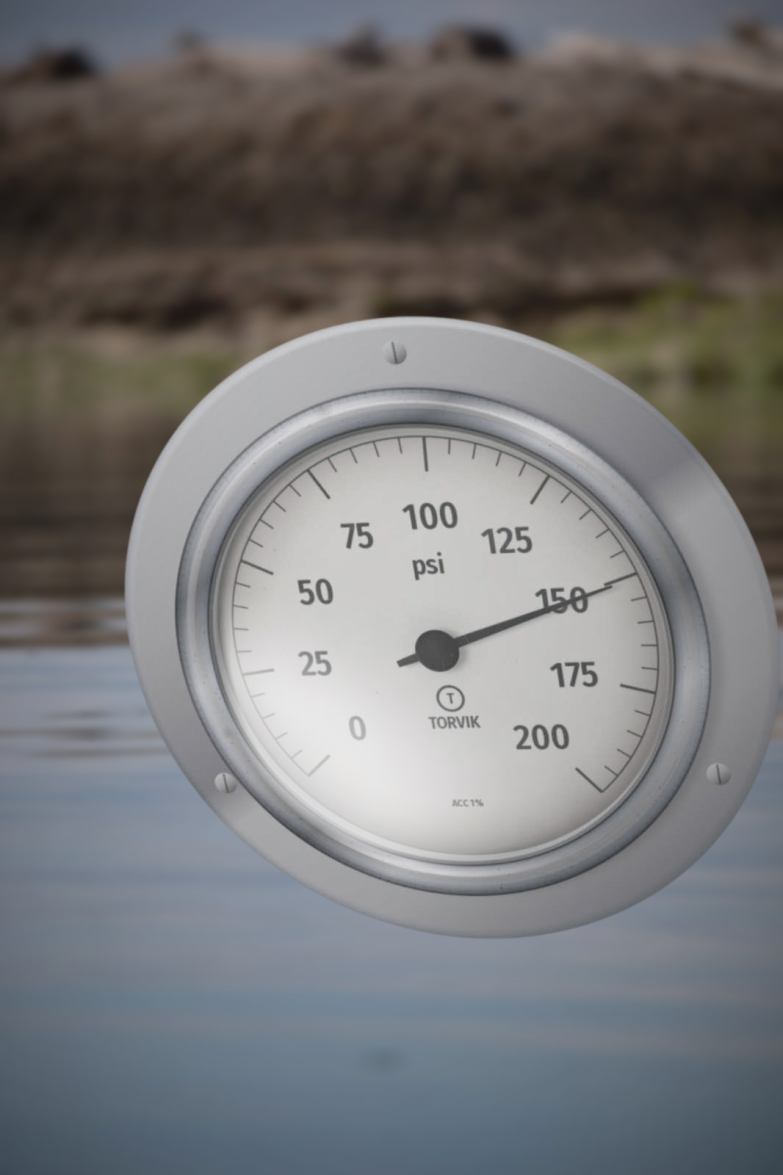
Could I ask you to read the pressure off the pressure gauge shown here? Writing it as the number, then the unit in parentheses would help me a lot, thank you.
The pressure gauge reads 150 (psi)
